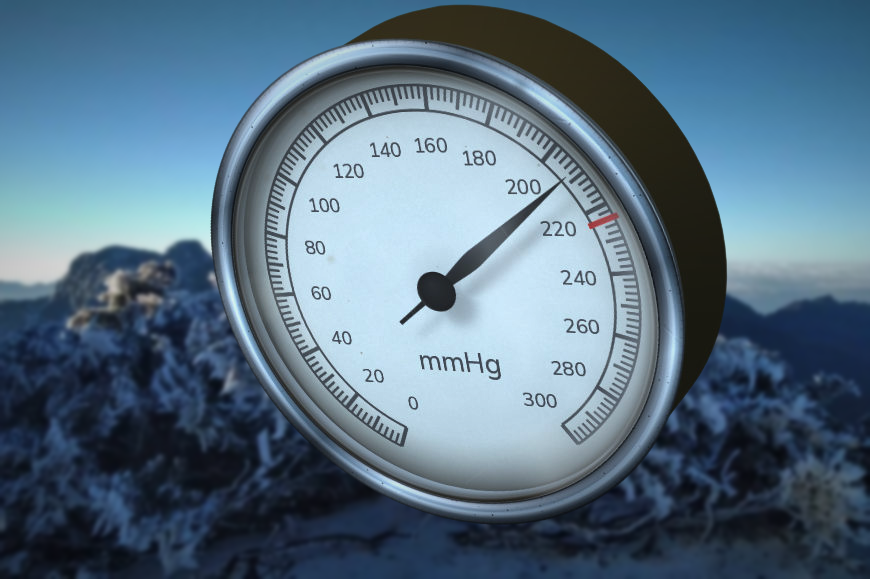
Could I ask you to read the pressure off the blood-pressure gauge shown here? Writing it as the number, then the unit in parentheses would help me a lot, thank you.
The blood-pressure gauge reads 208 (mmHg)
